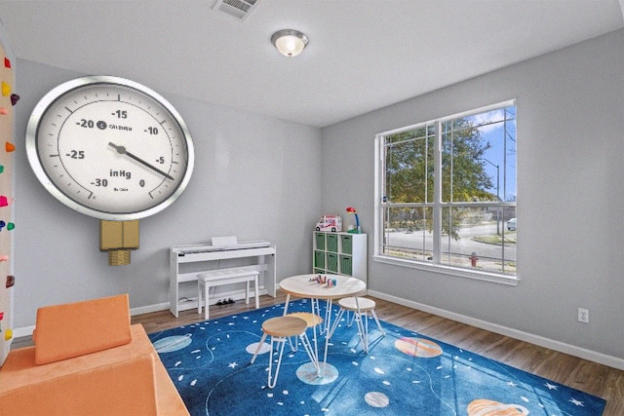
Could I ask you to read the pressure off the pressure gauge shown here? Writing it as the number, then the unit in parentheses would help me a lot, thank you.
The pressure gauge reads -3 (inHg)
